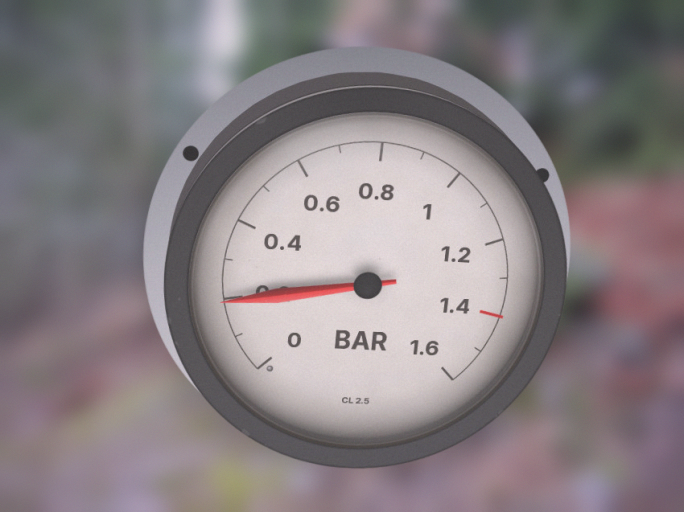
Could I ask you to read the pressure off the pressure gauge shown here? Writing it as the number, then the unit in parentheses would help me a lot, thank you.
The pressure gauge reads 0.2 (bar)
